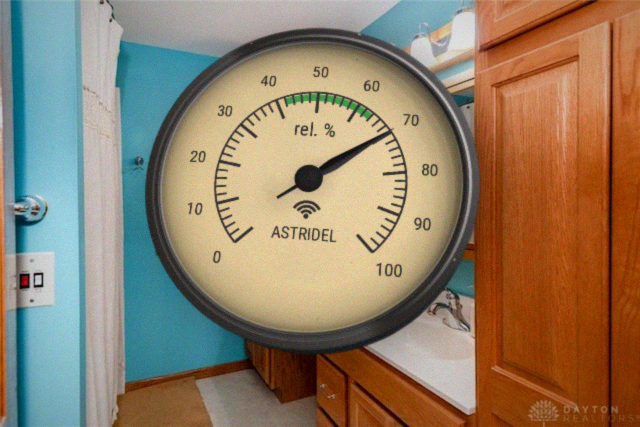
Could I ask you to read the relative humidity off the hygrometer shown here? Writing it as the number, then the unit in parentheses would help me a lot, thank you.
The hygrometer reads 70 (%)
